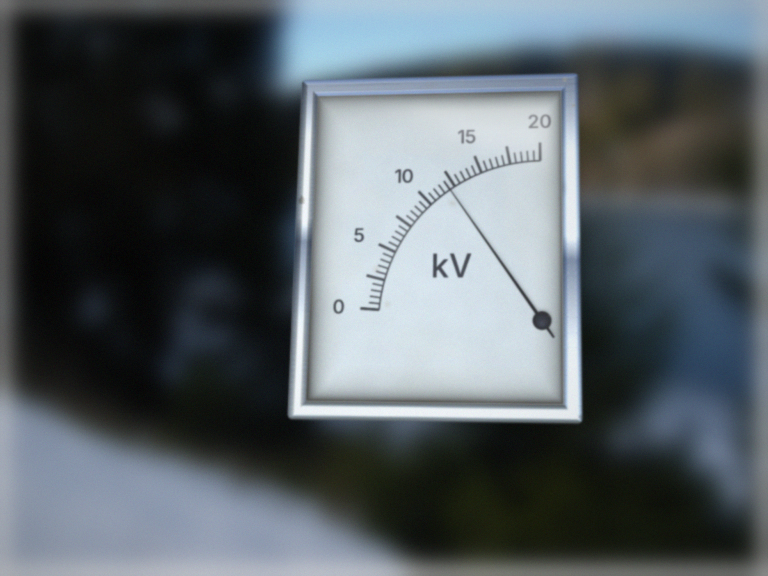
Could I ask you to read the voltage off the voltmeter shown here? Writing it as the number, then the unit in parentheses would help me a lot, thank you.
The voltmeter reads 12 (kV)
